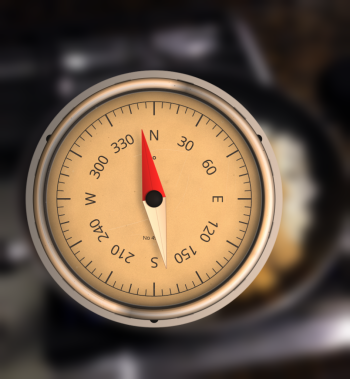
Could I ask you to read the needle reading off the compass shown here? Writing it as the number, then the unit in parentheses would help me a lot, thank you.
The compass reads 350 (°)
